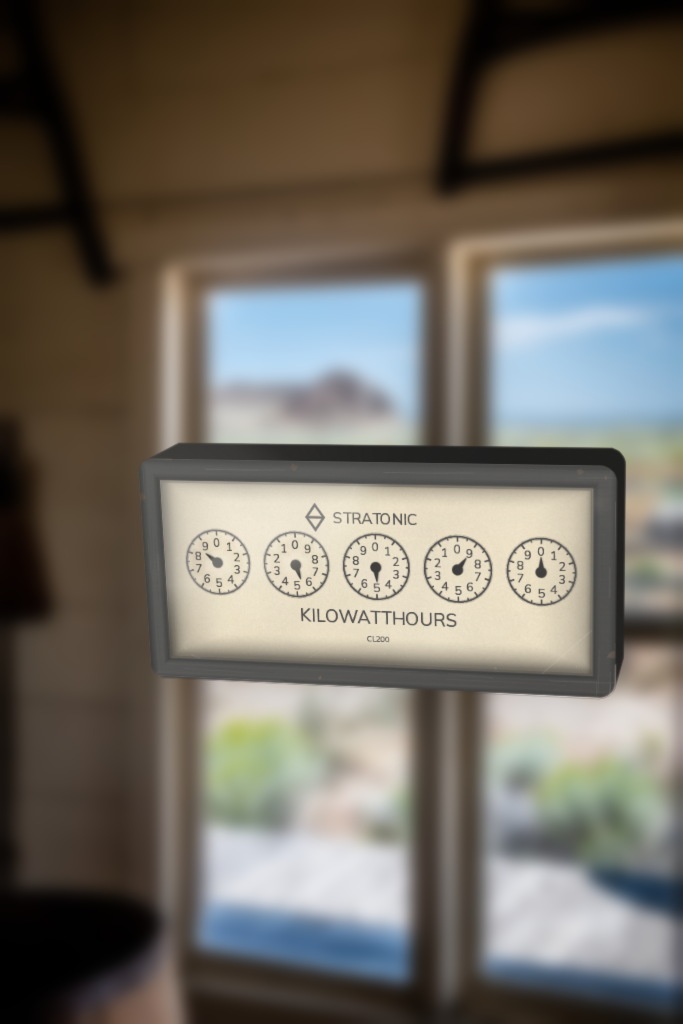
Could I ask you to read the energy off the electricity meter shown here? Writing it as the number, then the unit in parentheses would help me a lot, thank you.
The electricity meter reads 85490 (kWh)
